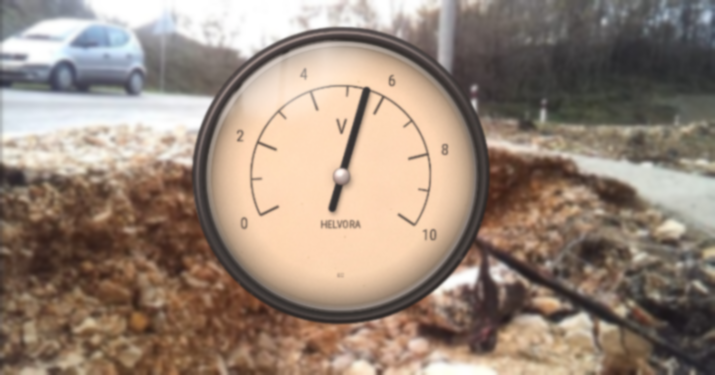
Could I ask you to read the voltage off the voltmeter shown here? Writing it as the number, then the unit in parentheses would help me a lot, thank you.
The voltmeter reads 5.5 (V)
